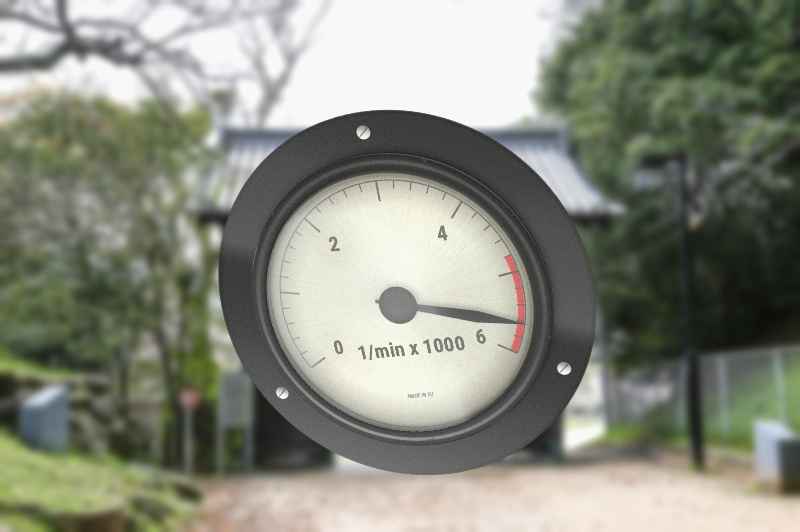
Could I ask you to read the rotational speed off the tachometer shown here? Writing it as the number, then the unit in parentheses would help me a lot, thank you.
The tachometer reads 5600 (rpm)
